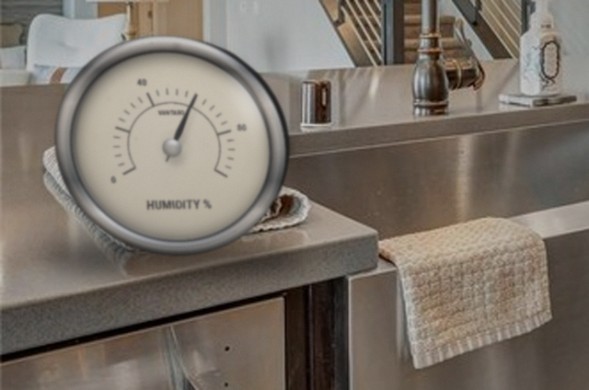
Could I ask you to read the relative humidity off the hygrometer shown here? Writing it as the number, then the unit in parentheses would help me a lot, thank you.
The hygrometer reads 60 (%)
